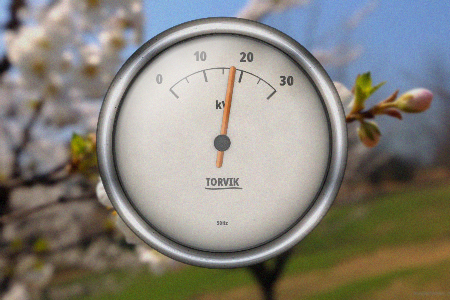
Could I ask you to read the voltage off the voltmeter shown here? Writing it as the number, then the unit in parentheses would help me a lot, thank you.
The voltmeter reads 17.5 (kV)
